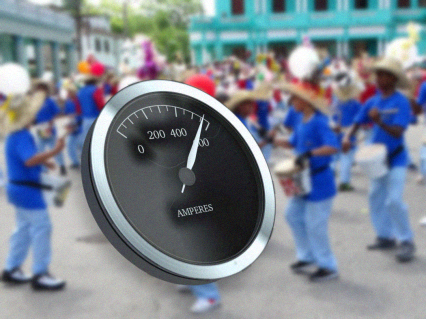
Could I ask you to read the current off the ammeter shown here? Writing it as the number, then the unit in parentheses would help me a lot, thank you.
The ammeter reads 550 (A)
